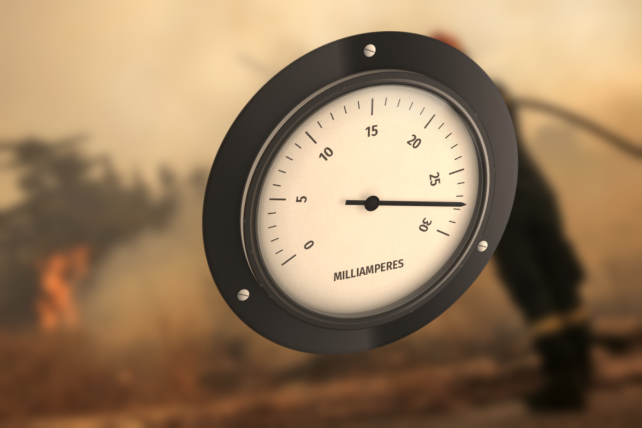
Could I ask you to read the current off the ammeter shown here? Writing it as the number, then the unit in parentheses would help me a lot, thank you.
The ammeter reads 27.5 (mA)
